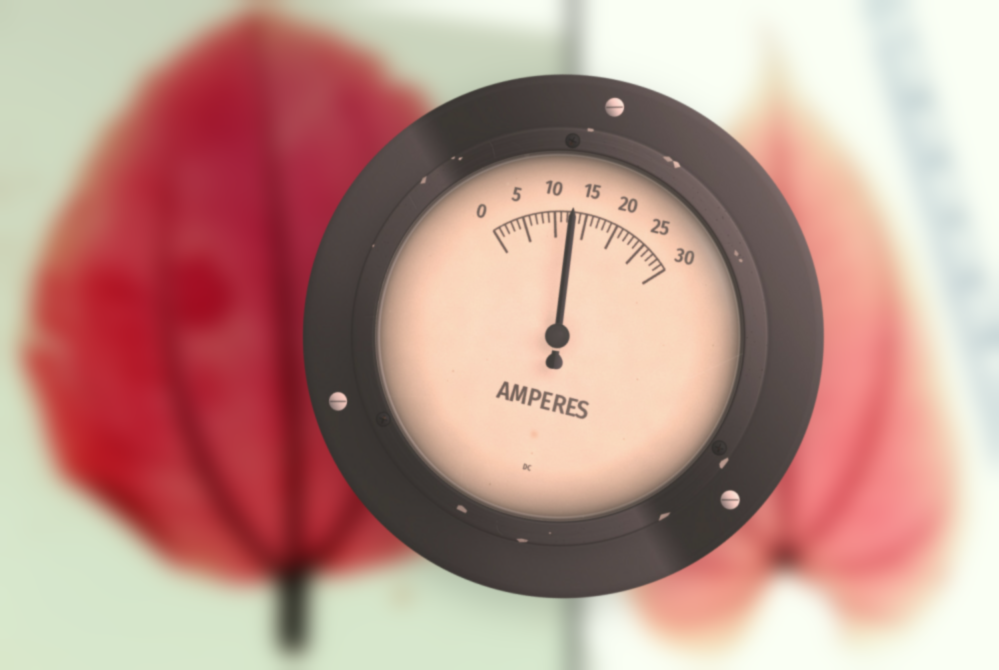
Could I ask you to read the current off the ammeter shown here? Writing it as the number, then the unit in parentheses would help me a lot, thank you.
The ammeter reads 13 (A)
